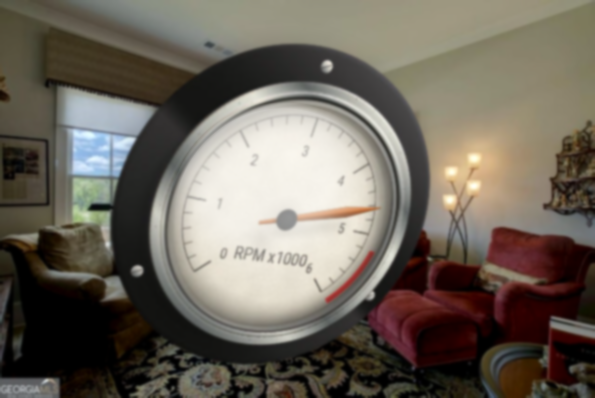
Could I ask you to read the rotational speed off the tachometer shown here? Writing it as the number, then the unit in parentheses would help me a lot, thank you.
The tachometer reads 4600 (rpm)
